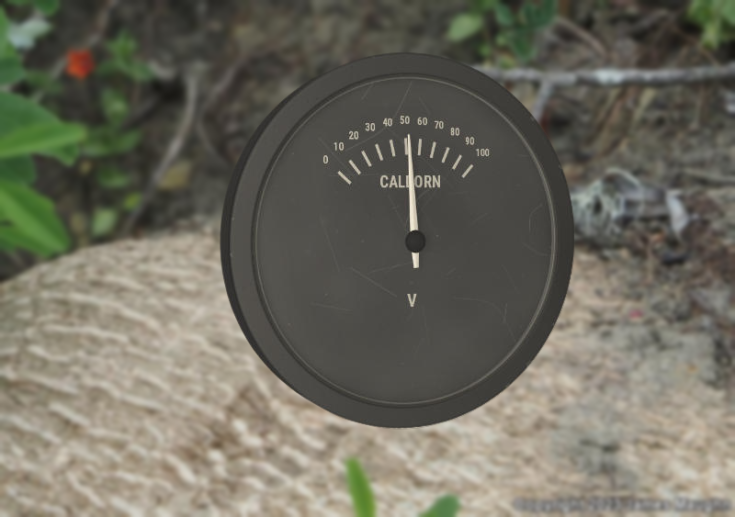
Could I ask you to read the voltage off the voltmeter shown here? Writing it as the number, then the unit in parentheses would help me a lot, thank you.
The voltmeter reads 50 (V)
